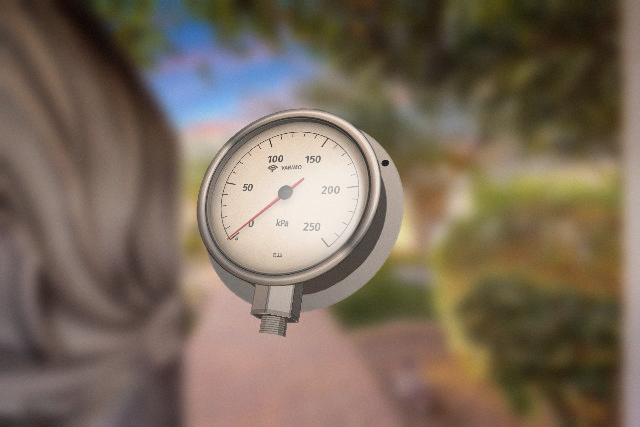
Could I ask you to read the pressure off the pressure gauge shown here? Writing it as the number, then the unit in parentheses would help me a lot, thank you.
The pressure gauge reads 0 (kPa)
